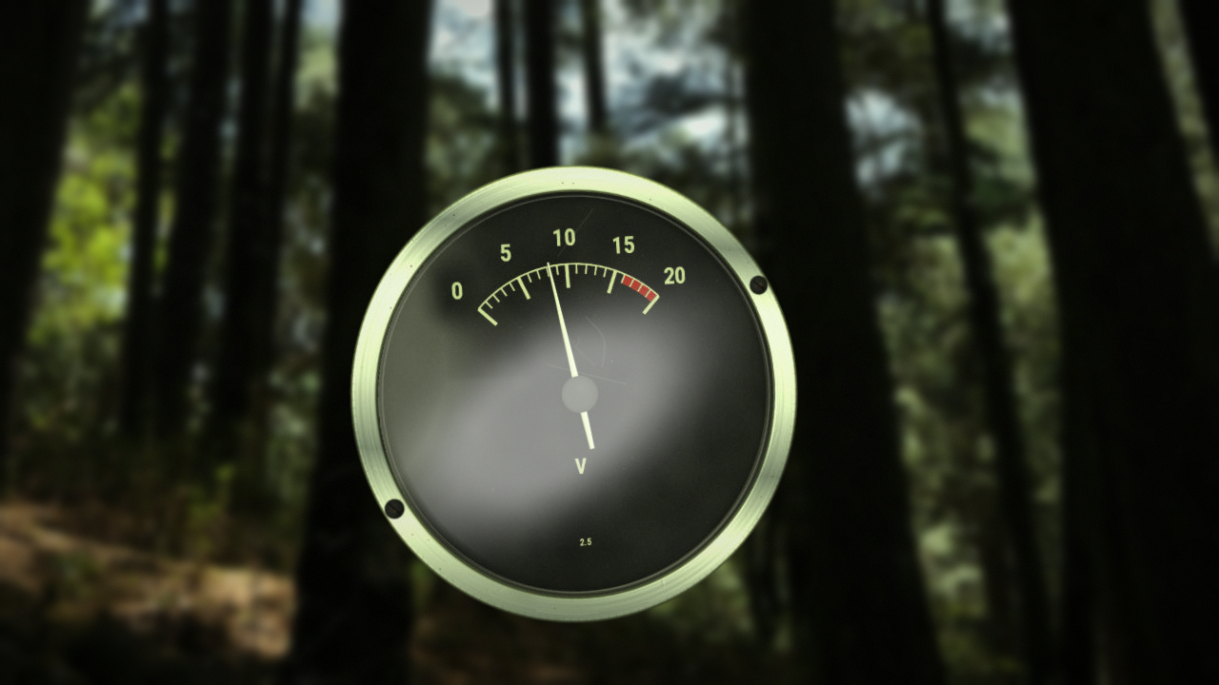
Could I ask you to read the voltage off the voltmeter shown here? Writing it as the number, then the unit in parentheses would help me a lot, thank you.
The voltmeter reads 8 (V)
